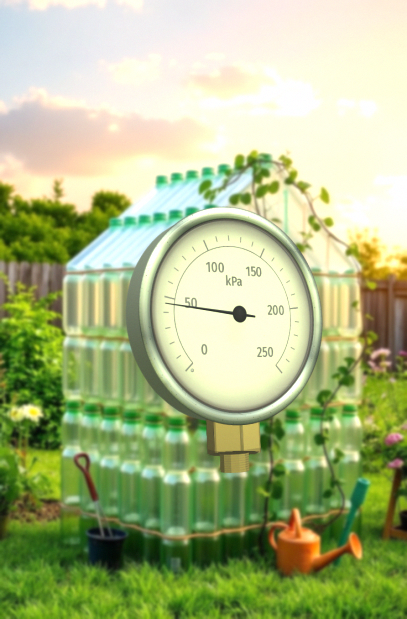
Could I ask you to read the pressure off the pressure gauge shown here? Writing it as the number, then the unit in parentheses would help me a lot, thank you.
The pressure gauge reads 45 (kPa)
